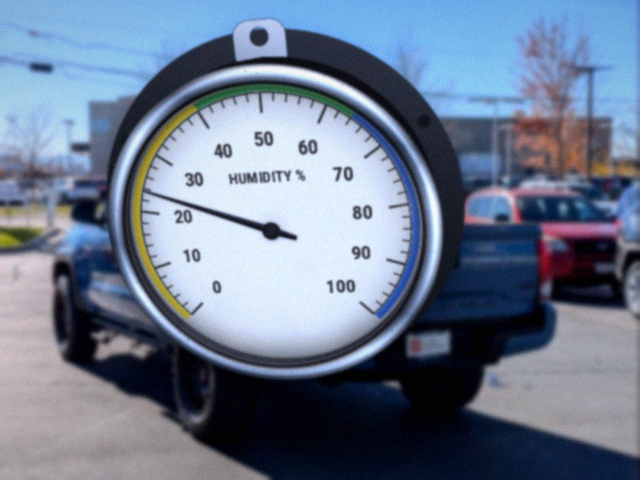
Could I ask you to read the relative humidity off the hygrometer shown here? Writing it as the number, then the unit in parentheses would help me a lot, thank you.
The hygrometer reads 24 (%)
